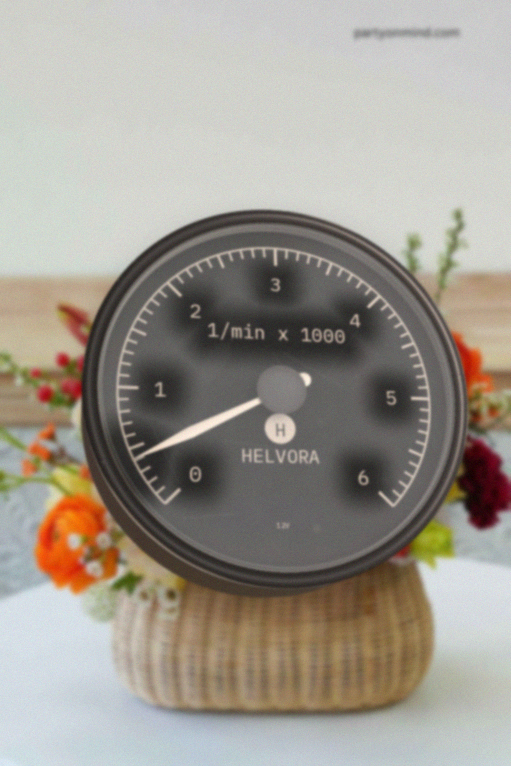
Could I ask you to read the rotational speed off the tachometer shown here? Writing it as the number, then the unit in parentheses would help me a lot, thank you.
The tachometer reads 400 (rpm)
